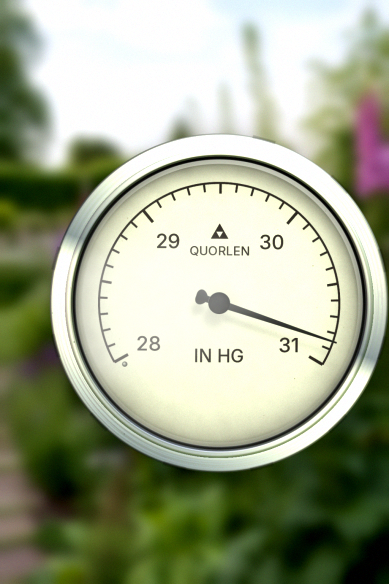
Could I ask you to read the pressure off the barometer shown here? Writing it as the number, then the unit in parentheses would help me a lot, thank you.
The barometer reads 30.85 (inHg)
